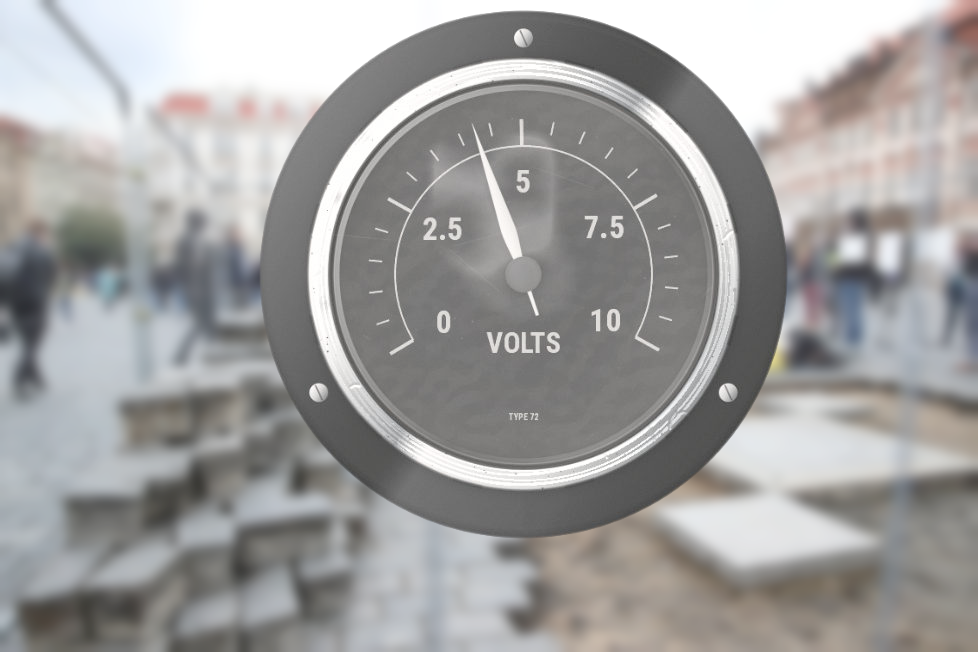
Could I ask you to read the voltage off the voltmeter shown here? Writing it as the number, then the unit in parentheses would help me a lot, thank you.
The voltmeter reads 4.25 (V)
